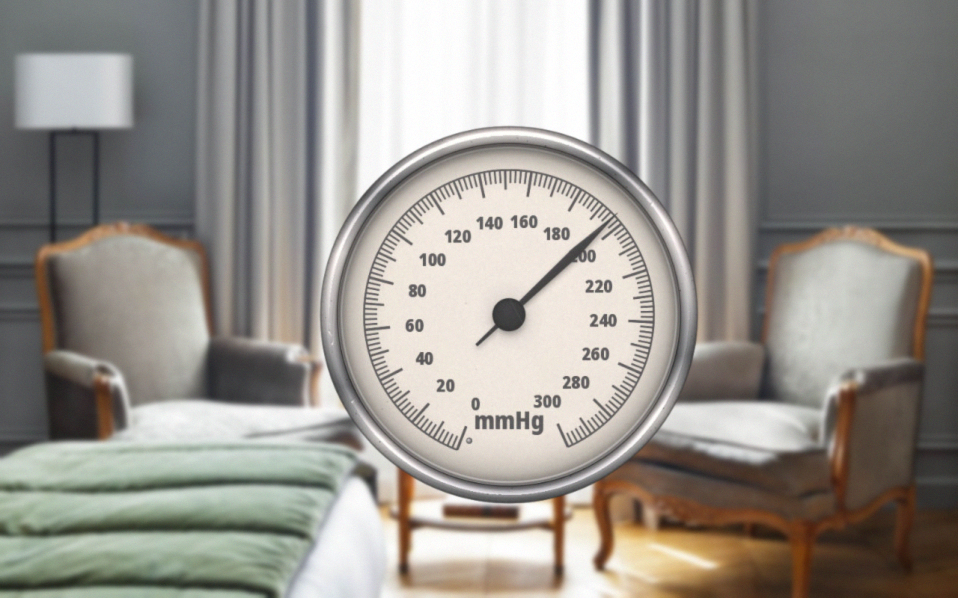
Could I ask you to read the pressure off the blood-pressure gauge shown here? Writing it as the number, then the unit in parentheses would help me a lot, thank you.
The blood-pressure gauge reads 196 (mmHg)
